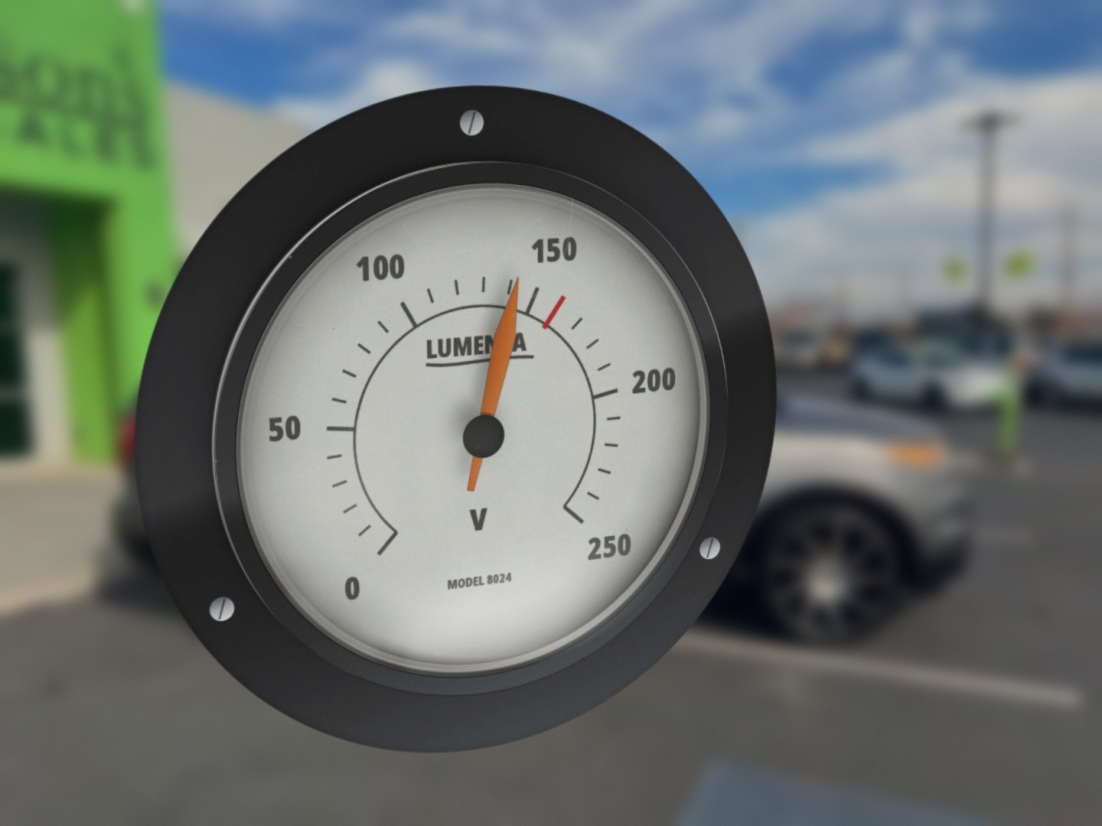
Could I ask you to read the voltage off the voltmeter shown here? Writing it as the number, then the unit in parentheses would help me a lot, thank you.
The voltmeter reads 140 (V)
